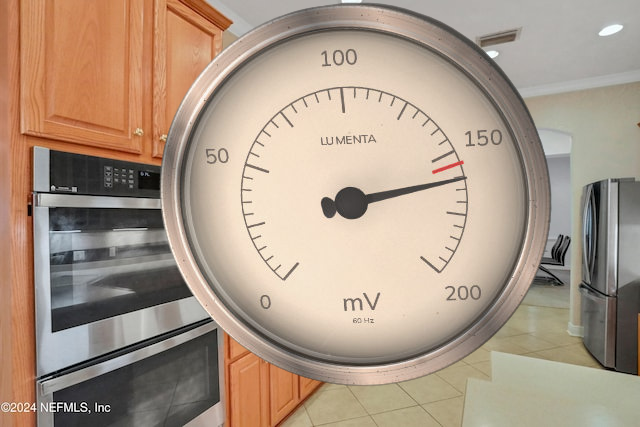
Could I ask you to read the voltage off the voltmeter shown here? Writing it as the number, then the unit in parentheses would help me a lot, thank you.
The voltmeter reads 160 (mV)
